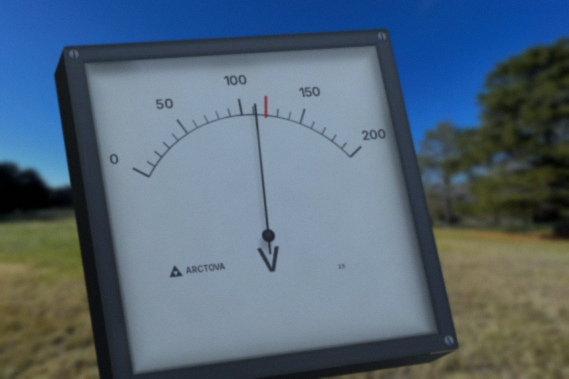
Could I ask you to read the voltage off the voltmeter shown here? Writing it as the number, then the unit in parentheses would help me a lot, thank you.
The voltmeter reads 110 (V)
